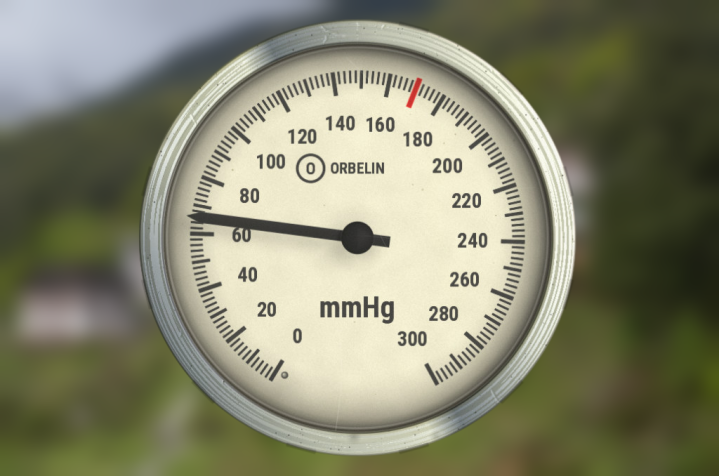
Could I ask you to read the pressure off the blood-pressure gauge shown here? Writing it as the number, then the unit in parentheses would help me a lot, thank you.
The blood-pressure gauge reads 66 (mmHg)
